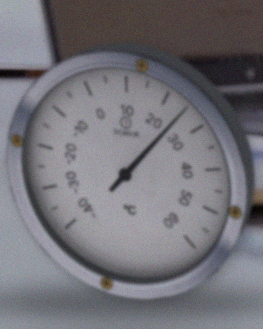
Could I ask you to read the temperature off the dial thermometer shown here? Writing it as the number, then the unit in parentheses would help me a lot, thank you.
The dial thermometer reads 25 (°C)
